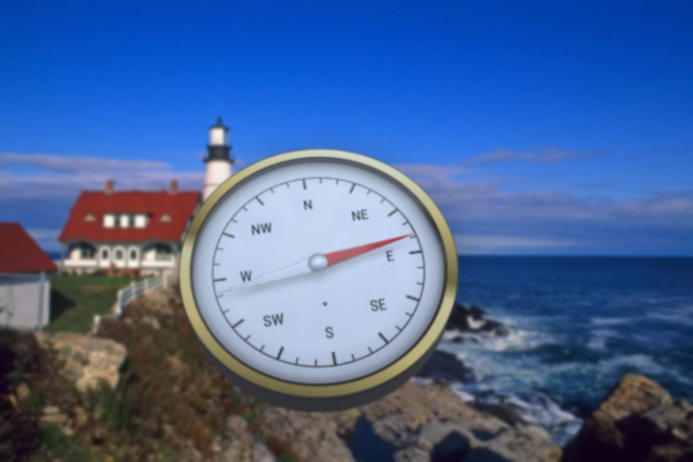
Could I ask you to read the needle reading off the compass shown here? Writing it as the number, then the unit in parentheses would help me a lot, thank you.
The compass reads 80 (°)
